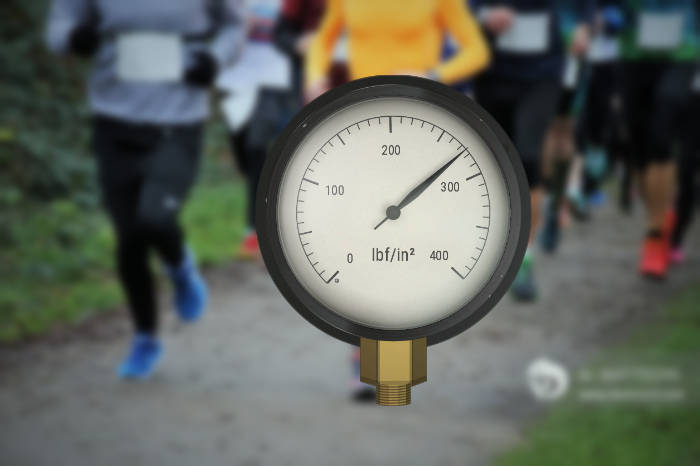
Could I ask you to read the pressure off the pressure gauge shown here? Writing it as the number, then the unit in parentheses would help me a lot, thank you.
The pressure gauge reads 275 (psi)
